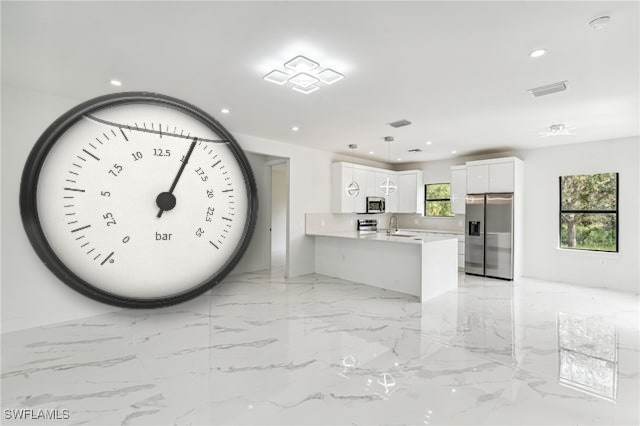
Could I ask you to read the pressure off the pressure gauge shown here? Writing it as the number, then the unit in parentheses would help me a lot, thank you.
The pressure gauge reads 15 (bar)
